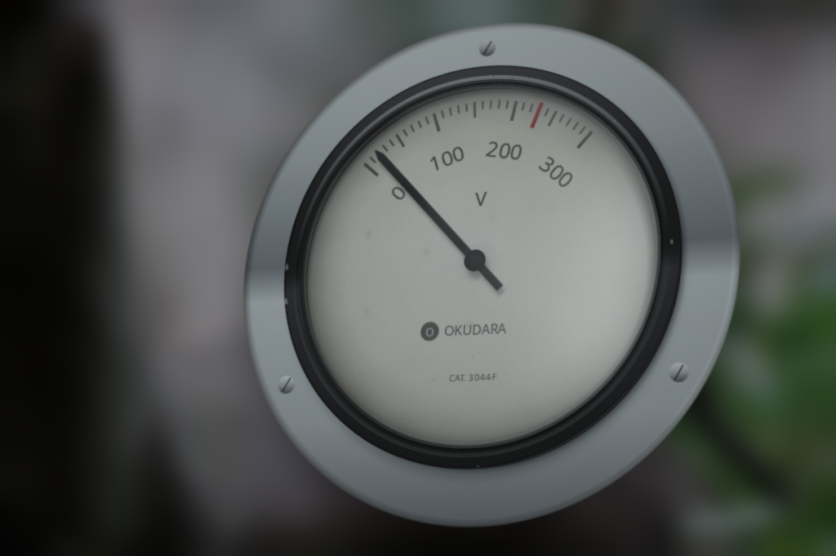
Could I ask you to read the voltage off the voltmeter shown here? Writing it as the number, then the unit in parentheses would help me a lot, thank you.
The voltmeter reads 20 (V)
